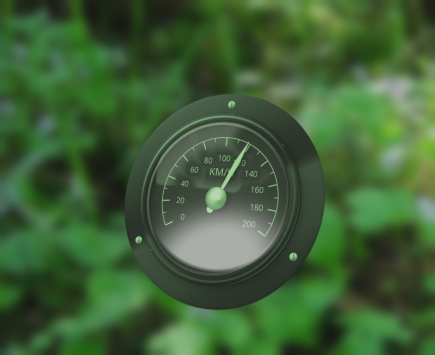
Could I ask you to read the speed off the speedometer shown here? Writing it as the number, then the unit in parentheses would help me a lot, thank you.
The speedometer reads 120 (km/h)
